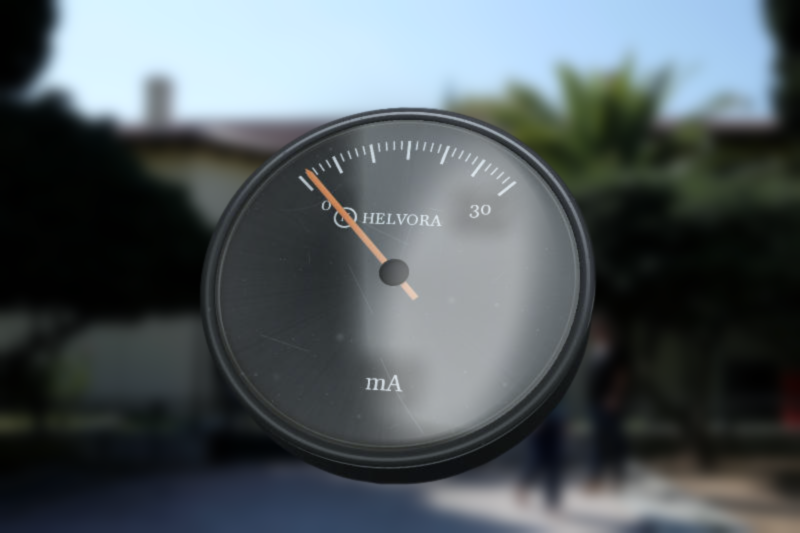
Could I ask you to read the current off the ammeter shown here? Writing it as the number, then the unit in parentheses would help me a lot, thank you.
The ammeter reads 1 (mA)
